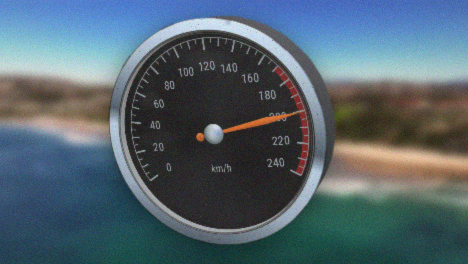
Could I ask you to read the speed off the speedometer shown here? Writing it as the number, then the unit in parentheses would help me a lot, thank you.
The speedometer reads 200 (km/h)
